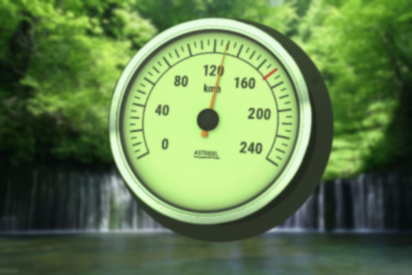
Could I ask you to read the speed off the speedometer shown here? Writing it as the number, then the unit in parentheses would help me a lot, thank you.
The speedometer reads 130 (km/h)
